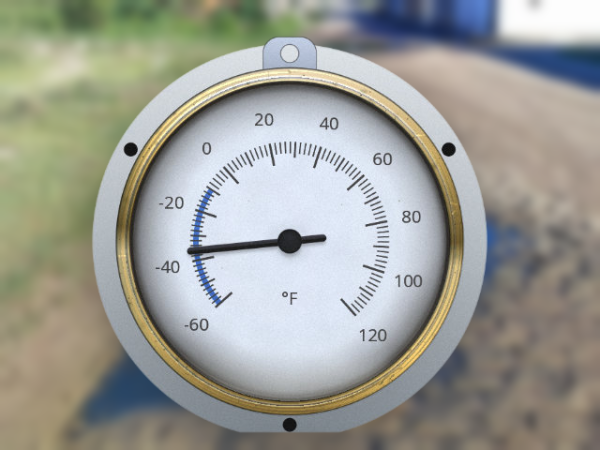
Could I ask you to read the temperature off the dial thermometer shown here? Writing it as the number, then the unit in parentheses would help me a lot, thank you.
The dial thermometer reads -36 (°F)
